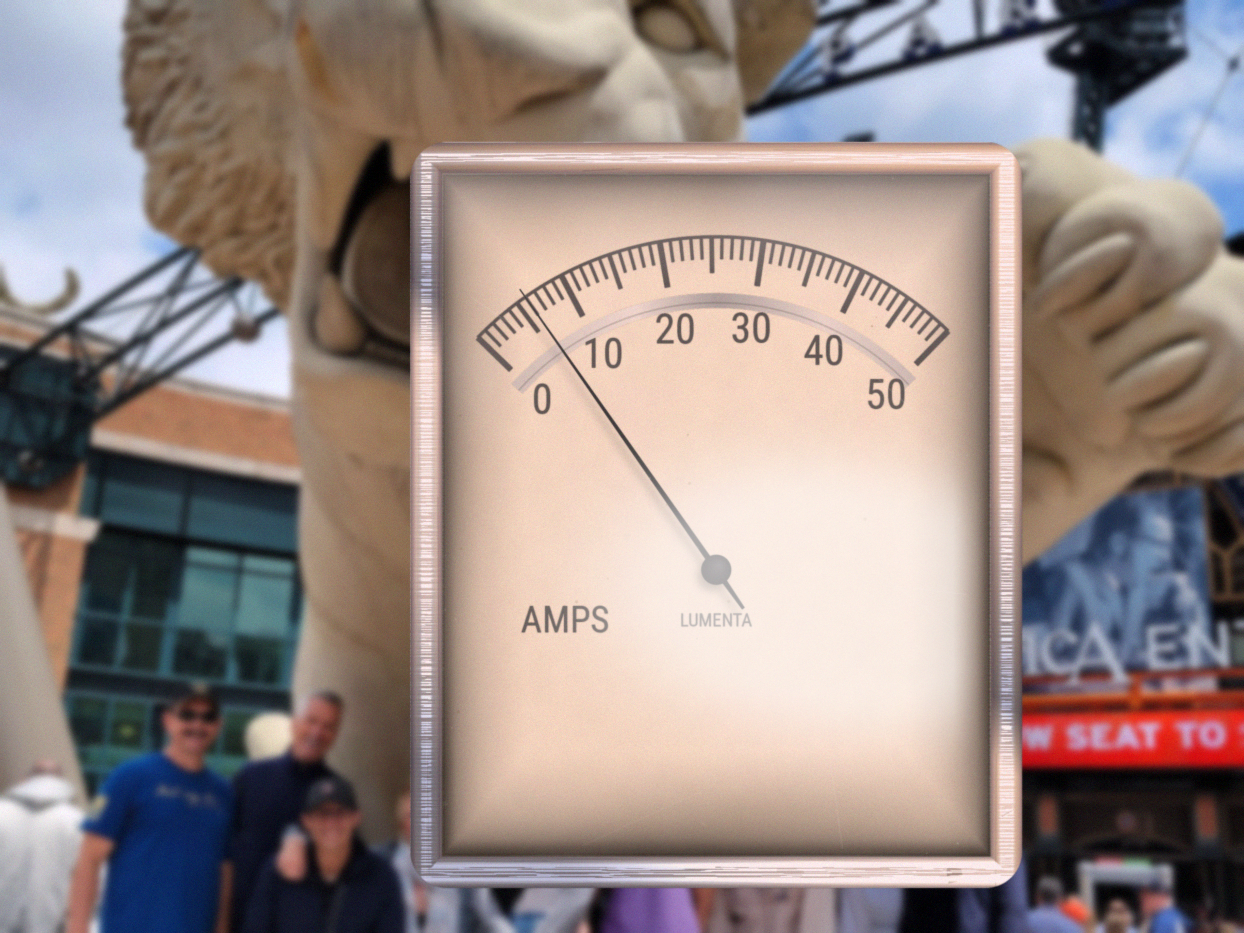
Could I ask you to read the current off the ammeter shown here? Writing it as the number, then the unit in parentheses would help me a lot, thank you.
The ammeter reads 6 (A)
